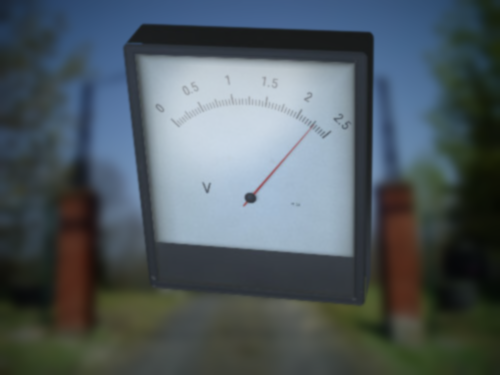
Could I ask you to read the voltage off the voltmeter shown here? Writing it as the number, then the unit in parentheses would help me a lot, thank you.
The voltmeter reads 2.25 (V)
